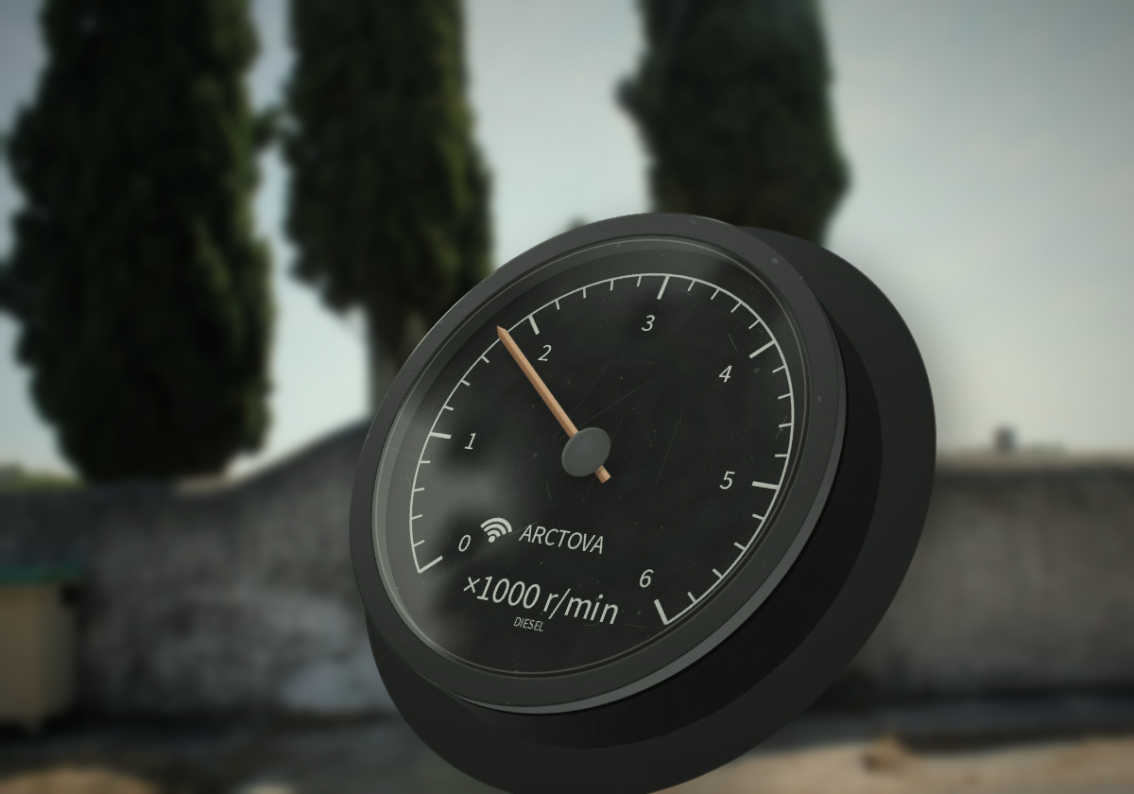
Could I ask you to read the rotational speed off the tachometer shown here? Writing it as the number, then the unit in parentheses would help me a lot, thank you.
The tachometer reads 1800 (rpm)
